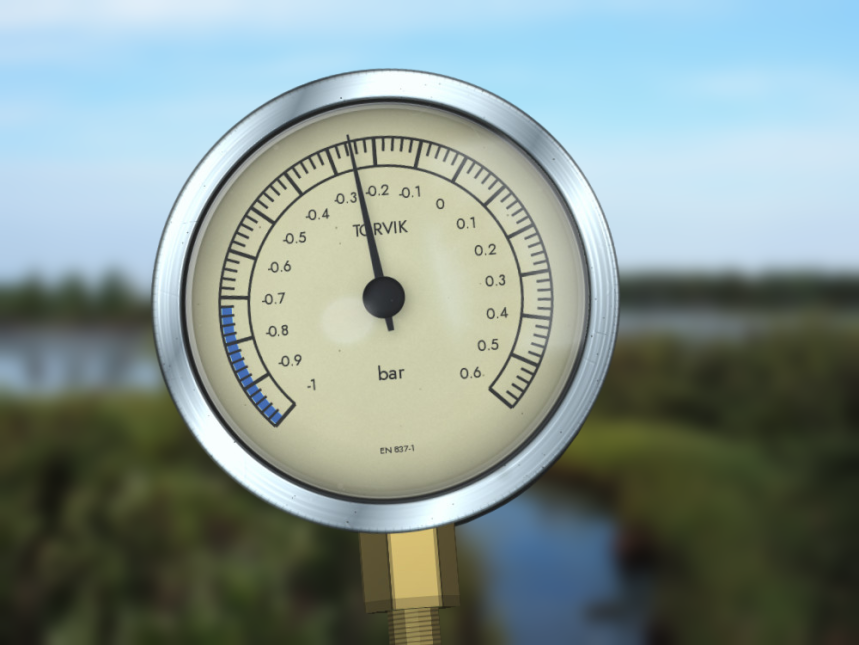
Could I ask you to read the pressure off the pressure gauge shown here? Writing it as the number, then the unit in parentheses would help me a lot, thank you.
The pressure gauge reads -0.25 (bar)
